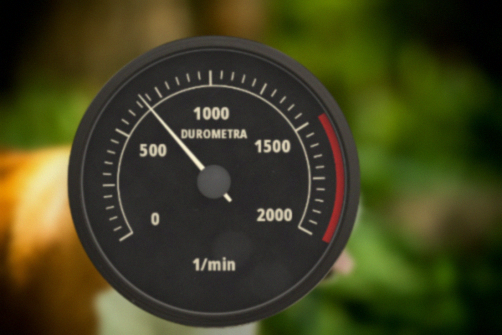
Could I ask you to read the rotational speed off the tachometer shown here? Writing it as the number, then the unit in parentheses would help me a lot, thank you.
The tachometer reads 675 (rpm)
